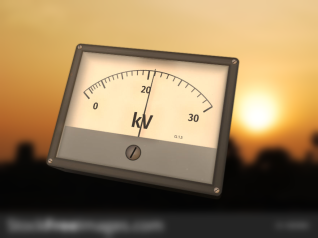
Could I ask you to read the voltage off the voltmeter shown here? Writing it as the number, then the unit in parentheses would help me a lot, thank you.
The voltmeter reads 21 (kV)
